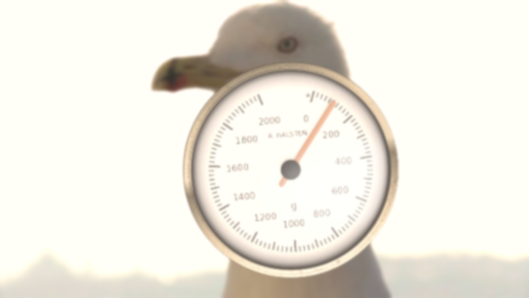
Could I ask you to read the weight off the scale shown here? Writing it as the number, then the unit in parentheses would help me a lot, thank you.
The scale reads 100 (g)
